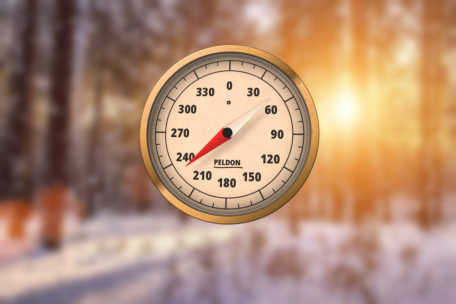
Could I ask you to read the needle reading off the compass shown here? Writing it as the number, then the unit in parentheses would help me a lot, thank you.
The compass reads 230 (°)
